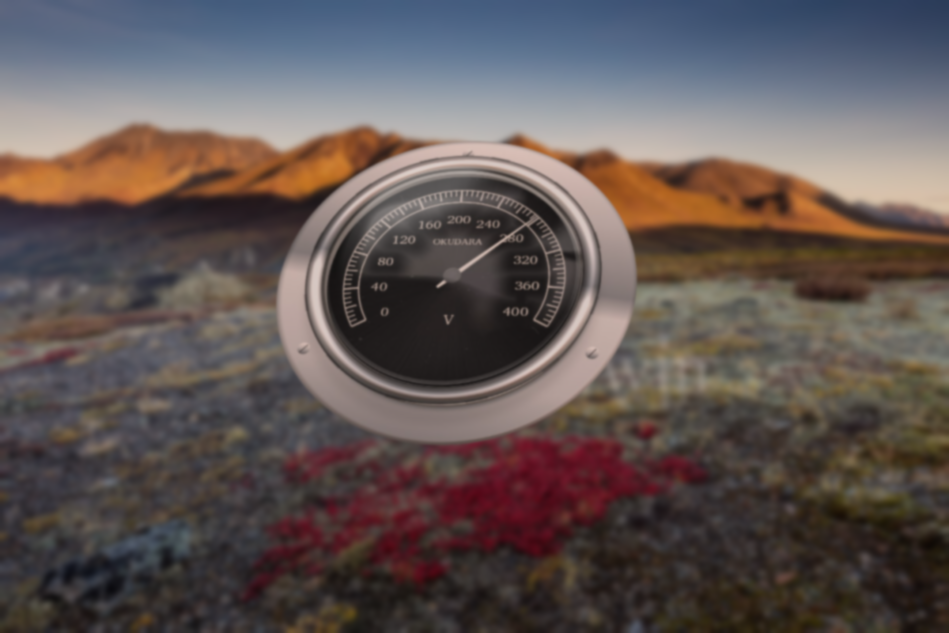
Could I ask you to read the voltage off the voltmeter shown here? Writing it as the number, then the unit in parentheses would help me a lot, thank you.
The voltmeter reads 280 (V)
